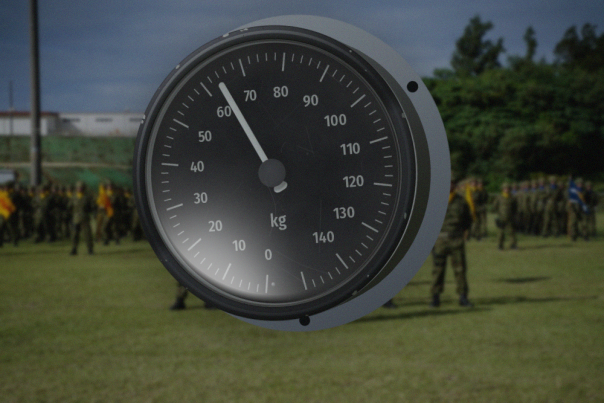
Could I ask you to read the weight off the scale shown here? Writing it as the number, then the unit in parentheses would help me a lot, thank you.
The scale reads 64 (kg)
